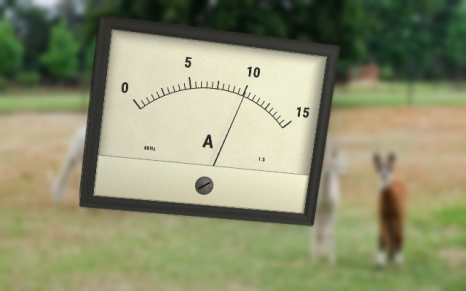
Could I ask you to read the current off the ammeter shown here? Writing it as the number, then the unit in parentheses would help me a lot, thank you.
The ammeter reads 10 (A)
